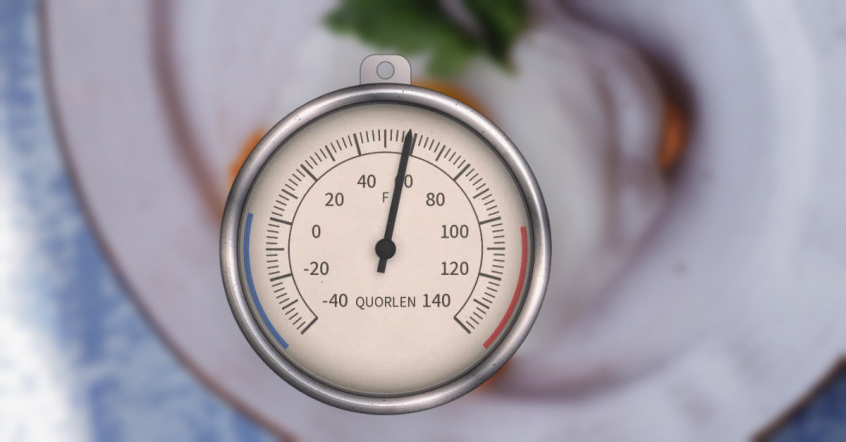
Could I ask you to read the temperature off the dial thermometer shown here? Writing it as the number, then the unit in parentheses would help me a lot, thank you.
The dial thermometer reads 58 (°F)
